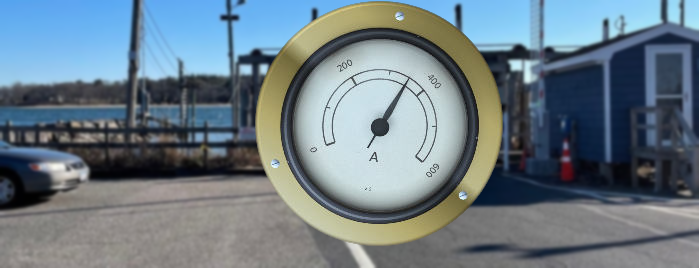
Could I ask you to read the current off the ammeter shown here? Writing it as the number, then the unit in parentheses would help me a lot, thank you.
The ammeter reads 350 (A)
